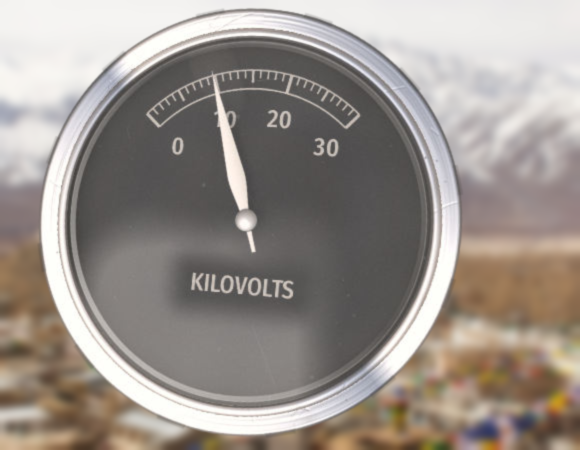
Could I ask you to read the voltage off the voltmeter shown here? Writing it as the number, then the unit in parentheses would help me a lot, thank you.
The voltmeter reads 10 (kV)
